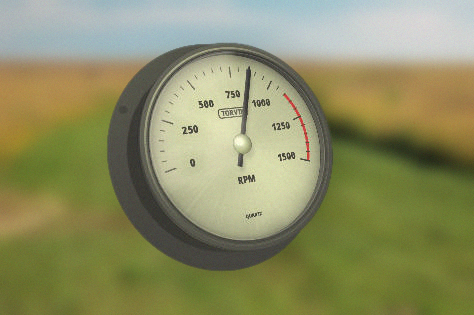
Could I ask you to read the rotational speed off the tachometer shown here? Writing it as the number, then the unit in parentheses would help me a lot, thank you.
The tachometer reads 850 (rpm)
